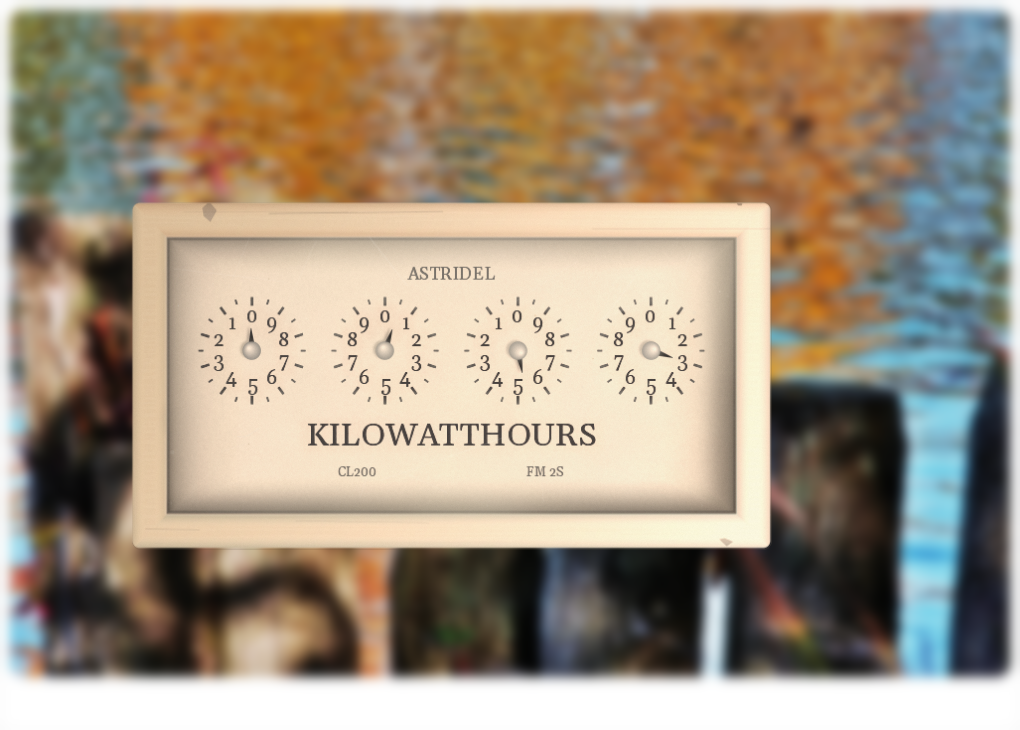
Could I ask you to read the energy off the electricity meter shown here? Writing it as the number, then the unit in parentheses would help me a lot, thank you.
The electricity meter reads 53 (kWh)
